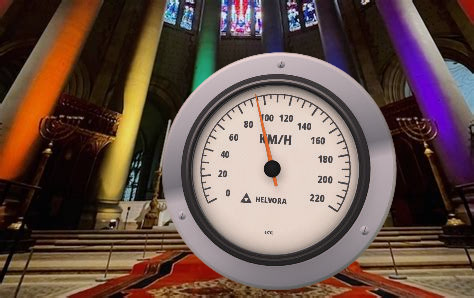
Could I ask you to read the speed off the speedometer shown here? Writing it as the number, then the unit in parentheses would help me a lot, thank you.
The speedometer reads 95 (km/h)
